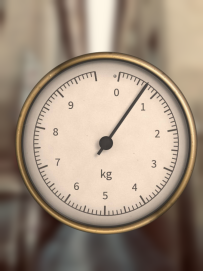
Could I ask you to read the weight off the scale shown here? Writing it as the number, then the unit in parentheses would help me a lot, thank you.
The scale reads 0.7 (kg)
